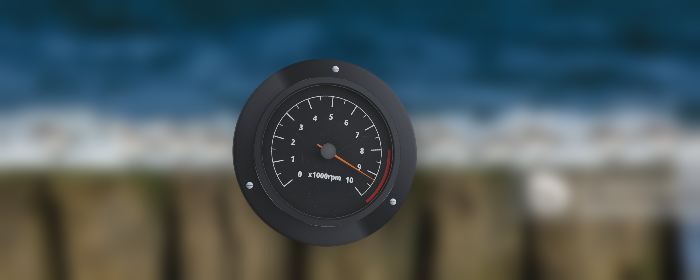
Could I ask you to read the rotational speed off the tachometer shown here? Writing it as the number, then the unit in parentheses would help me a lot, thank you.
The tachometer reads 9250 (rpm)
